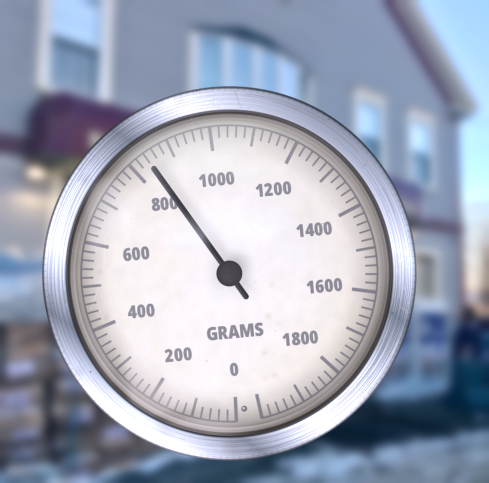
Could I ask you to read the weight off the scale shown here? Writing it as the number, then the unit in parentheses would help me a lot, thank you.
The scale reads 840 (g)
